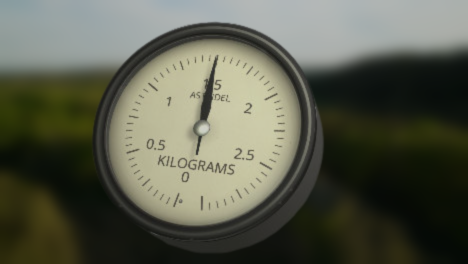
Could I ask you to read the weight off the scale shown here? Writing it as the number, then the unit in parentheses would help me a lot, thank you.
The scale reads 1.5 (kg)
